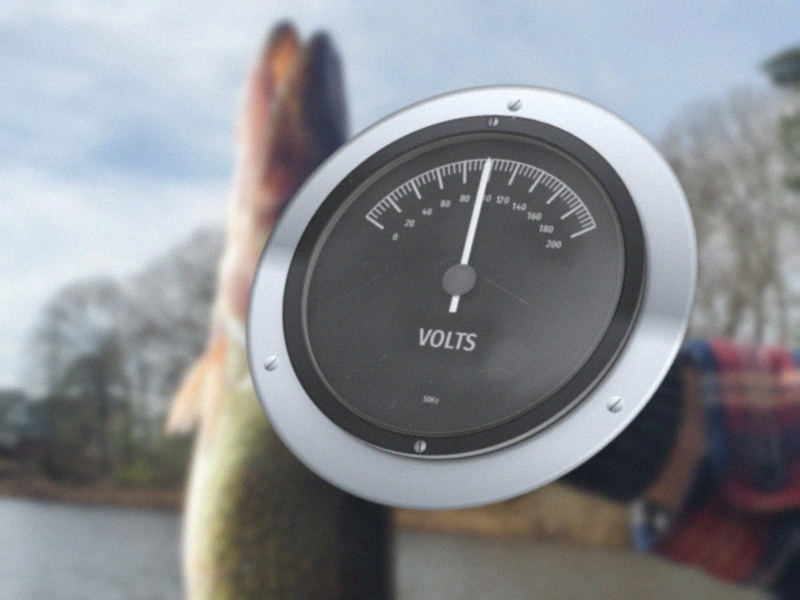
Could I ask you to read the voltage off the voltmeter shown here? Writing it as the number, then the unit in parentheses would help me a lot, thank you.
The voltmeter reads 100 (V)
